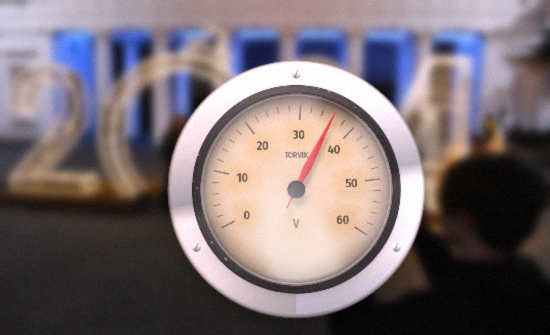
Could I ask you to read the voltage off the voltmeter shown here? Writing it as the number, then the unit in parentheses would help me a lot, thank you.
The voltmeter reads 36 (V)
